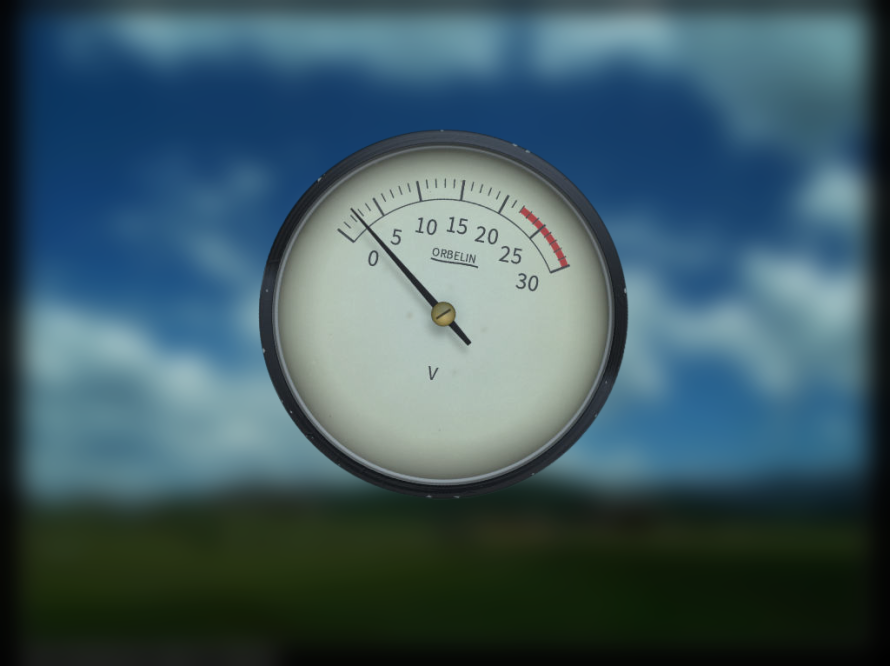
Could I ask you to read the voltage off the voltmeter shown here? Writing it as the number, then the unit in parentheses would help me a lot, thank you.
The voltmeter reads 2.5 (V)
